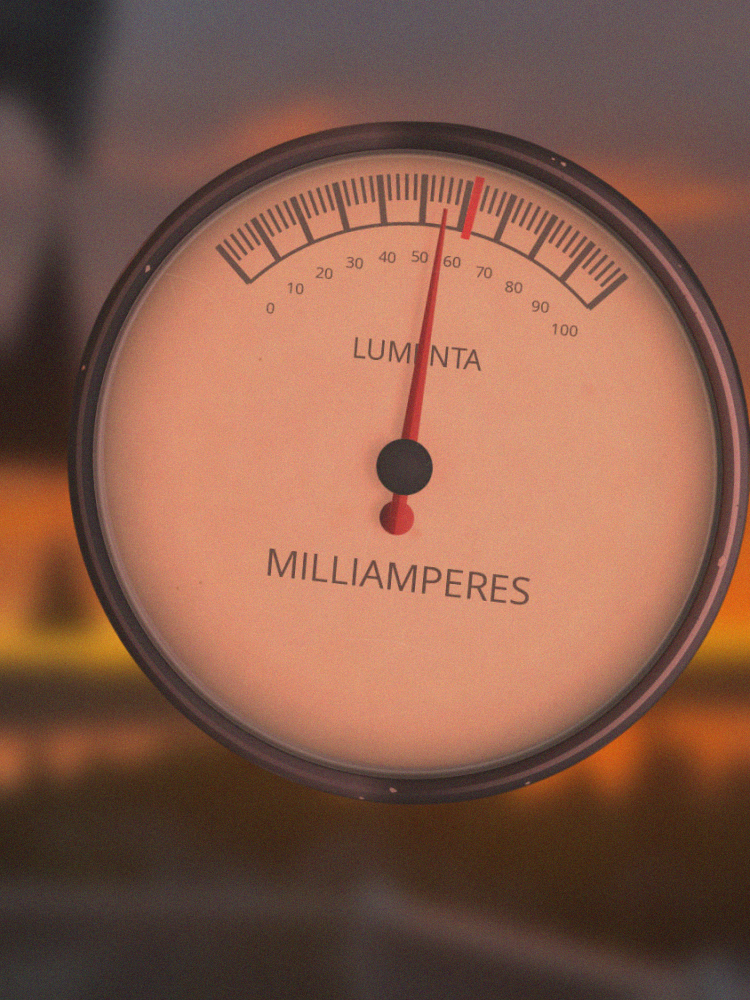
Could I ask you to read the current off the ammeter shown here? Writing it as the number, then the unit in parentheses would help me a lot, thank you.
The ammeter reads 56 (mA)
